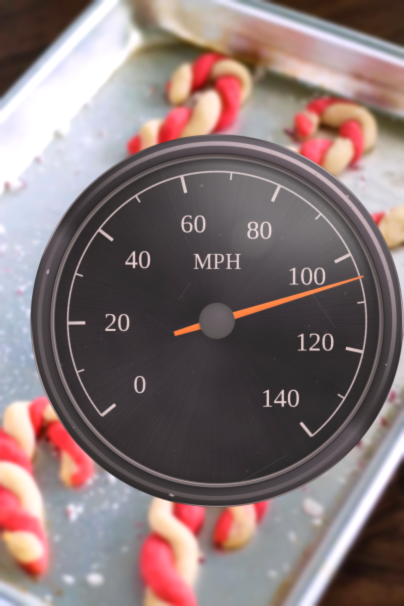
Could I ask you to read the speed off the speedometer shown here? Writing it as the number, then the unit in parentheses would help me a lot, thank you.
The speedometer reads 105 (mph)
